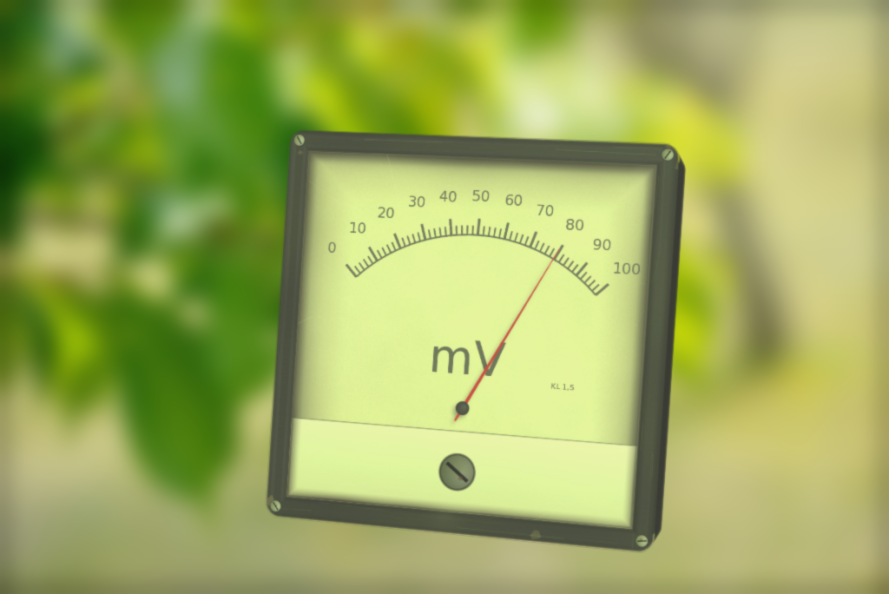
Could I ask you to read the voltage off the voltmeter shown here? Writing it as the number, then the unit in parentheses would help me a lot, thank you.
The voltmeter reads 80 (mV)
